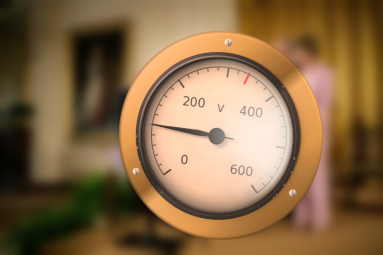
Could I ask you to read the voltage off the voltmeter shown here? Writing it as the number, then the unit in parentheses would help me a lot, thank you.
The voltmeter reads 100 (V)
